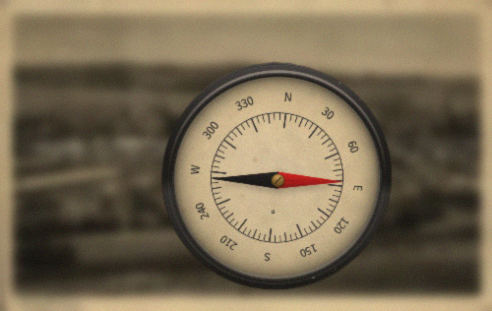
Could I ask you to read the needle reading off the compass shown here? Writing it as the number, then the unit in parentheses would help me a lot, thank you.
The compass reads 85 (°)
